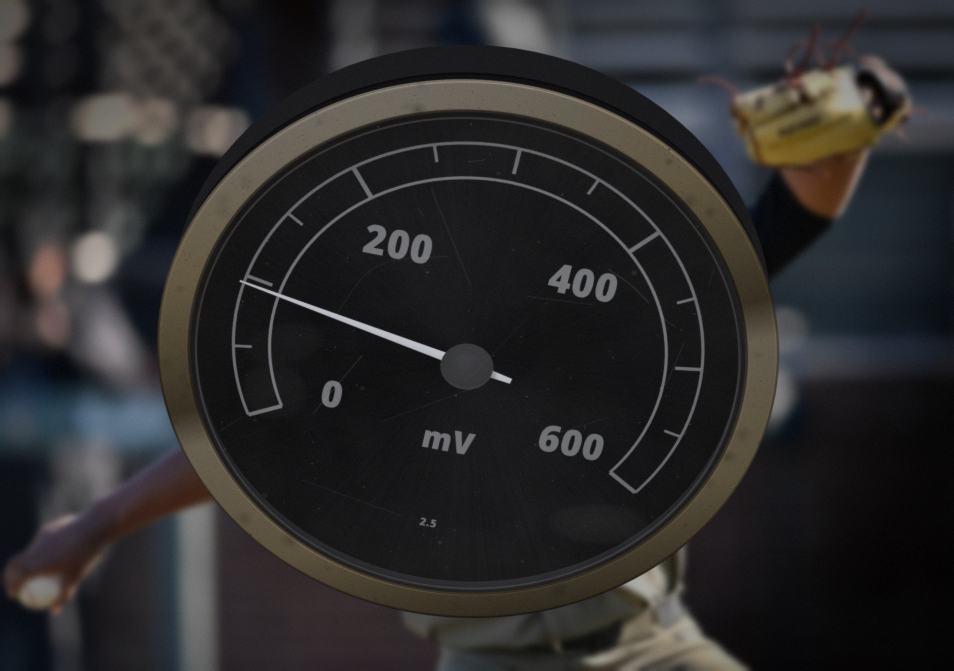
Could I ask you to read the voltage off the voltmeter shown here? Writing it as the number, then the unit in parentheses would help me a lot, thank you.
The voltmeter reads 100 (mV)
